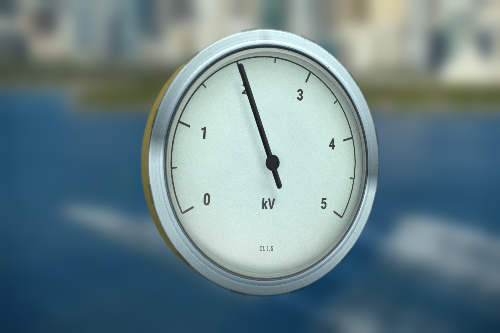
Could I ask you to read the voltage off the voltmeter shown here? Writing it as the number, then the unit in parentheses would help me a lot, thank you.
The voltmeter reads 2 (kV)
